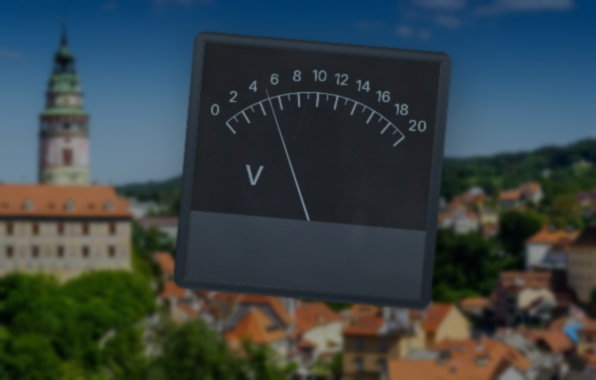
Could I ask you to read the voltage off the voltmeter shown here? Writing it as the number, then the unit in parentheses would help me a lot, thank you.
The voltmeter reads 5 (V)
